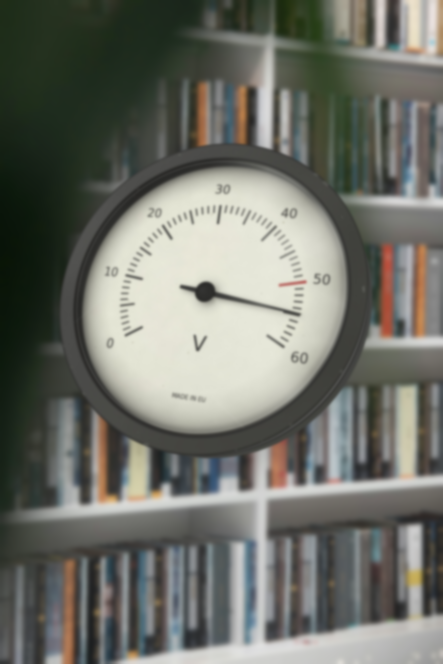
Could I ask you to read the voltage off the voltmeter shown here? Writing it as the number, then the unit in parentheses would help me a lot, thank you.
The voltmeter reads 55 (V)
